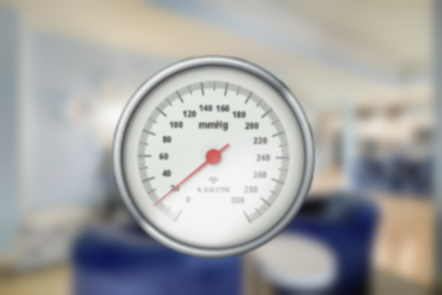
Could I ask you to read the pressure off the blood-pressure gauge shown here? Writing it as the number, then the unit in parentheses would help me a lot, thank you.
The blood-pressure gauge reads 20 (mmHg)
